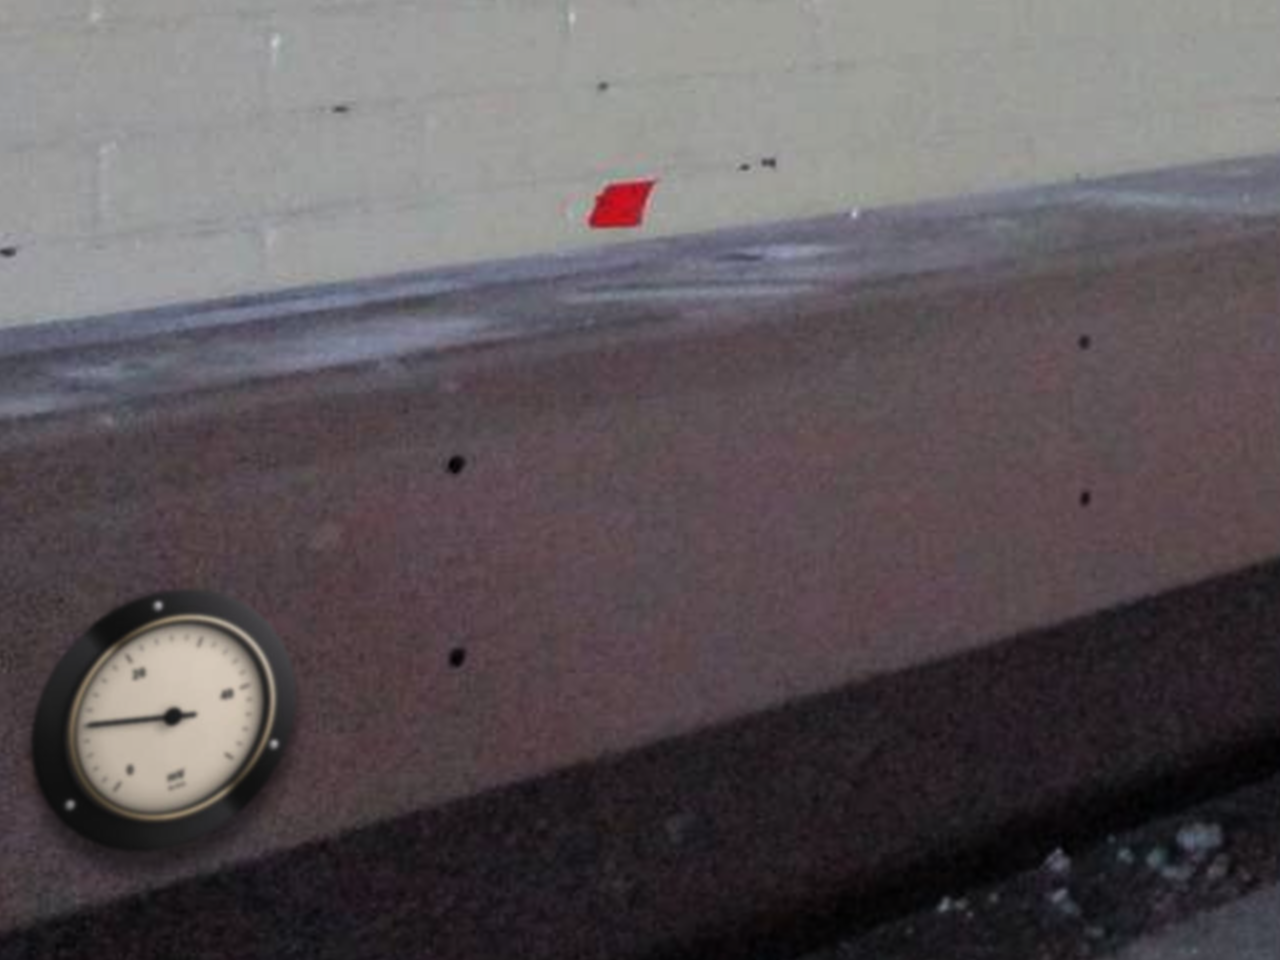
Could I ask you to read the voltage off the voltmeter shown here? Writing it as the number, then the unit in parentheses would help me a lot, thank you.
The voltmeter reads 10 (mV)
